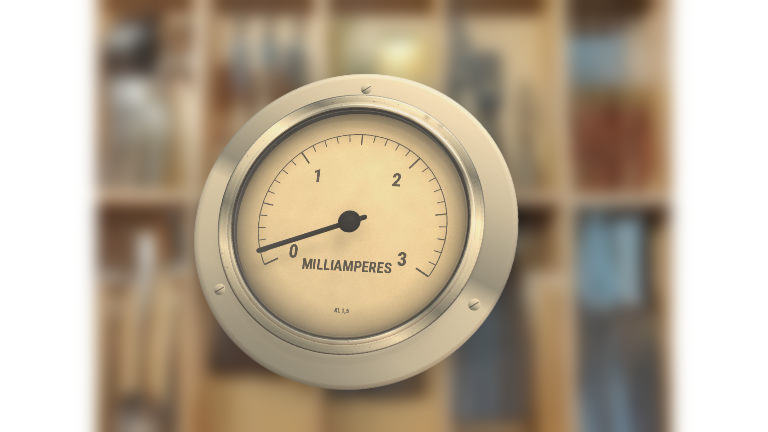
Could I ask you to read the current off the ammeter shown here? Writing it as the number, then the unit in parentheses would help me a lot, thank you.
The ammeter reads 0.1 (mA)
